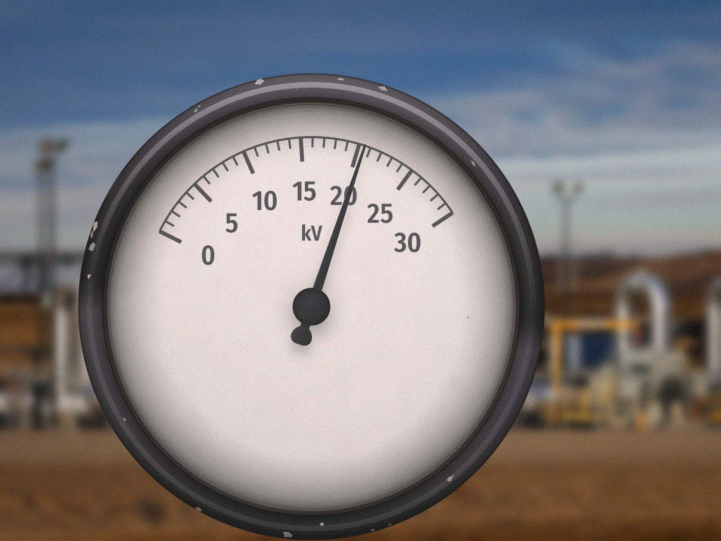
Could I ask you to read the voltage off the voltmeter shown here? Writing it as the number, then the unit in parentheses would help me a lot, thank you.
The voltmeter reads 20.5 (kV)
